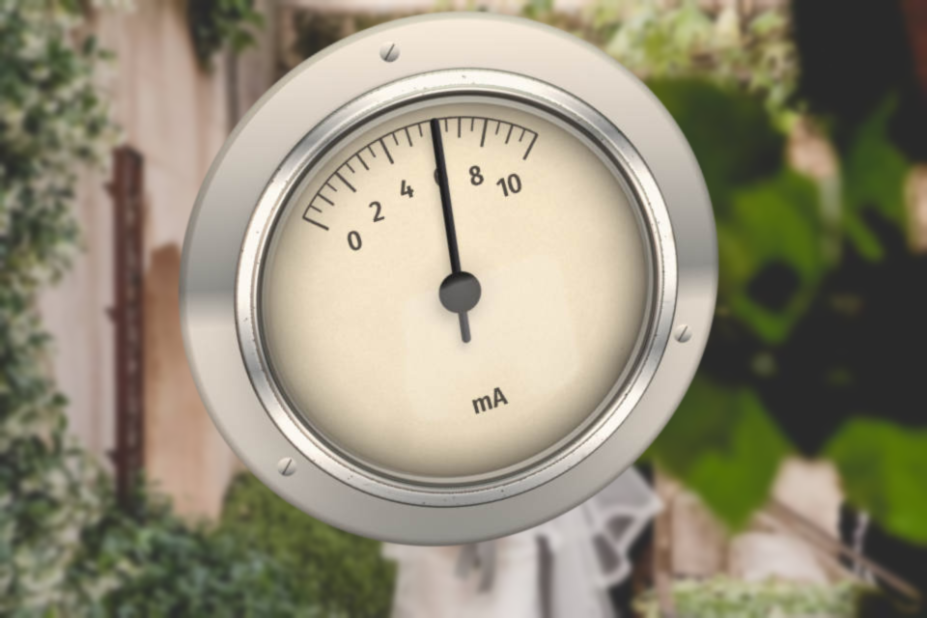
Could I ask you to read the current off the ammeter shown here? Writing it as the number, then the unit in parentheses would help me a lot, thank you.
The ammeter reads 6 (mA)
